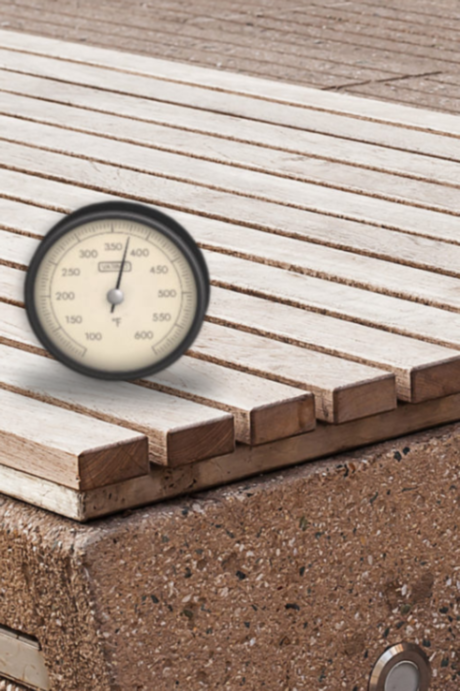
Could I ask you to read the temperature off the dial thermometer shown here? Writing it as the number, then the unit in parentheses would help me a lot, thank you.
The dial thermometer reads 375 (°F)
